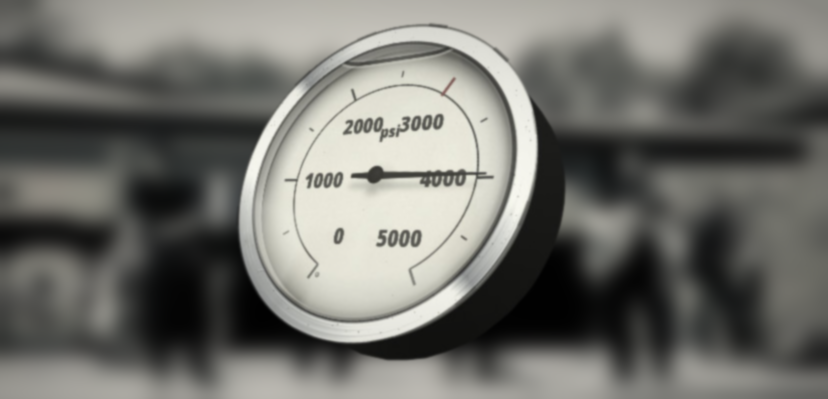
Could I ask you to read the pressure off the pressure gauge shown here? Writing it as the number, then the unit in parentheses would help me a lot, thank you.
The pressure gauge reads 4000 (psi)
